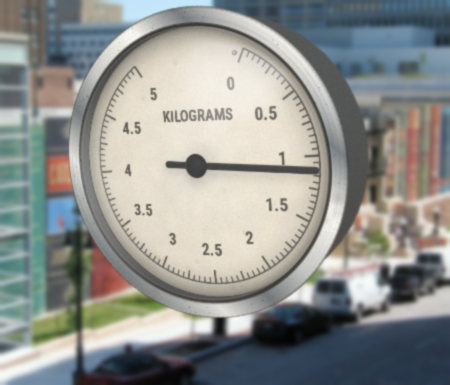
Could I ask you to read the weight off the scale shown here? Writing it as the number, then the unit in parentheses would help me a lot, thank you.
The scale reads 1.1 (kg)
